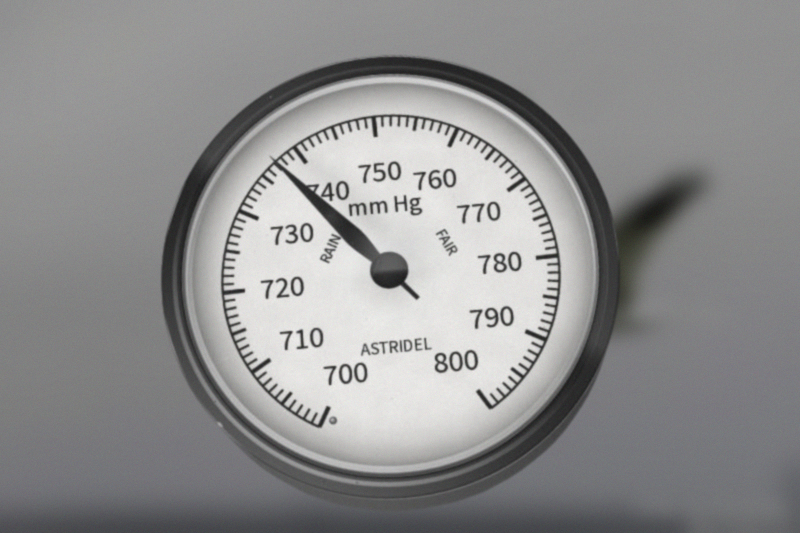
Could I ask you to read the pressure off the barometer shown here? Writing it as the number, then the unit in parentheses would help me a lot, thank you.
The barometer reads 737 (mmHg)
